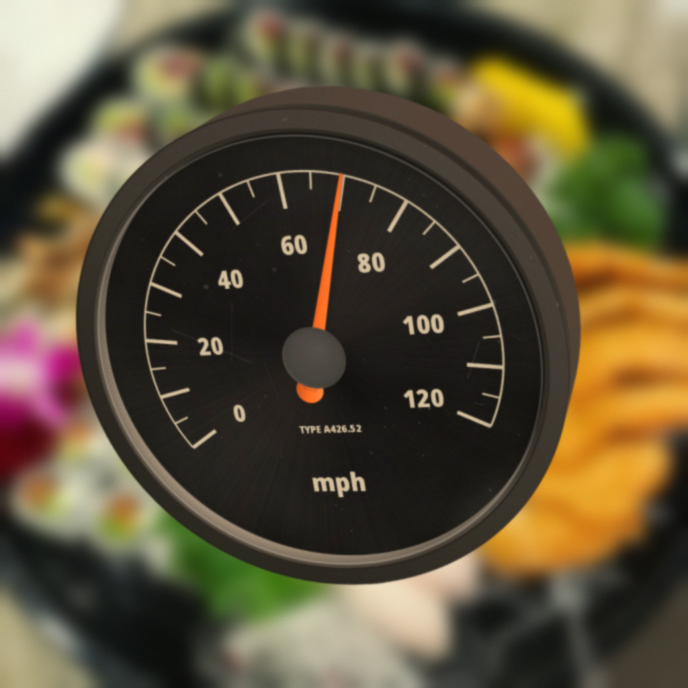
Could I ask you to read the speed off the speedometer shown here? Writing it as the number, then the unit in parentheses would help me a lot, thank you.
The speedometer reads 70 (mph)
